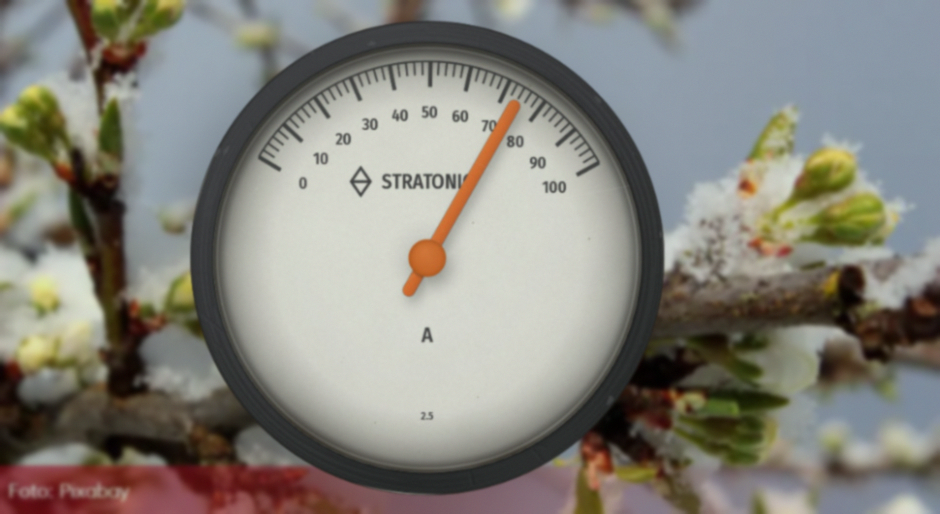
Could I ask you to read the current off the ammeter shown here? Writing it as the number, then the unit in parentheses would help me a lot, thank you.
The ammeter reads 74 (A)
